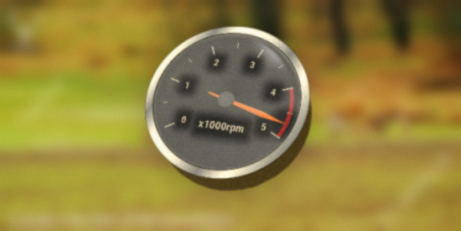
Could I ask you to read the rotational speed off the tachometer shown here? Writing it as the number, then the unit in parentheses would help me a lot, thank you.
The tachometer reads 4750 (rpm)
